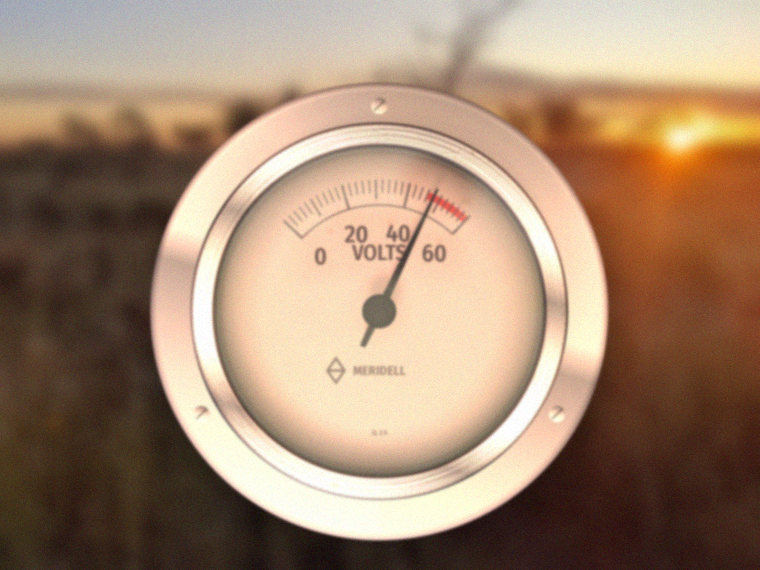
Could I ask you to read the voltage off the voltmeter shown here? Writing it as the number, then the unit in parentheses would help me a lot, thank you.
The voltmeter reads 48 (V)
